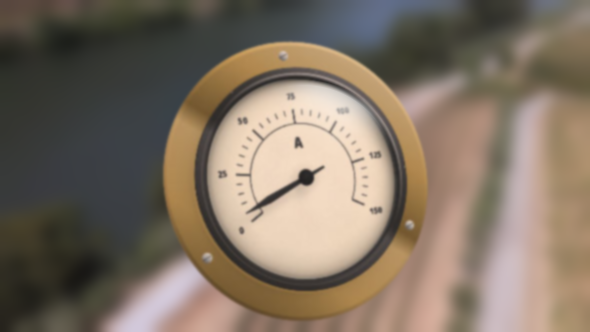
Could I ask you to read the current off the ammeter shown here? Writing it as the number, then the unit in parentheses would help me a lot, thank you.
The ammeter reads 5 (A)
